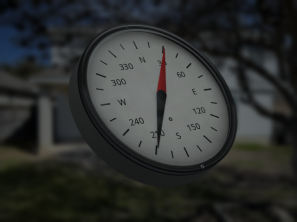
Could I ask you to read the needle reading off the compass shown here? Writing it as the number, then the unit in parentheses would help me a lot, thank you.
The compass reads 30 (°)
